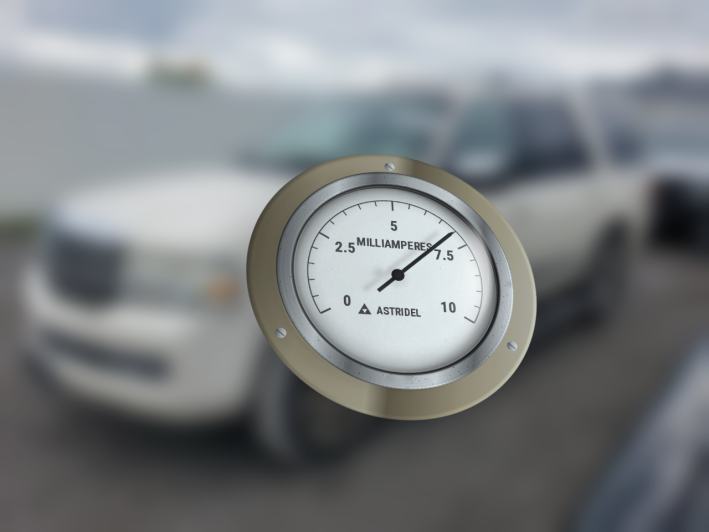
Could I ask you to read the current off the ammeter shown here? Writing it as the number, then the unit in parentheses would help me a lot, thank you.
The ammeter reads 7 (mA)
